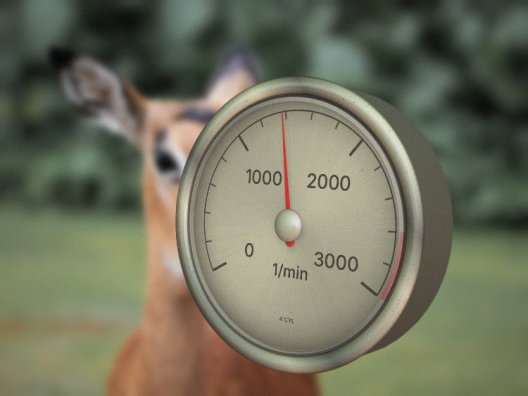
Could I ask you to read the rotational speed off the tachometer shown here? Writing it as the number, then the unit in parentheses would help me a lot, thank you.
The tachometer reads 1400 (rpm)
